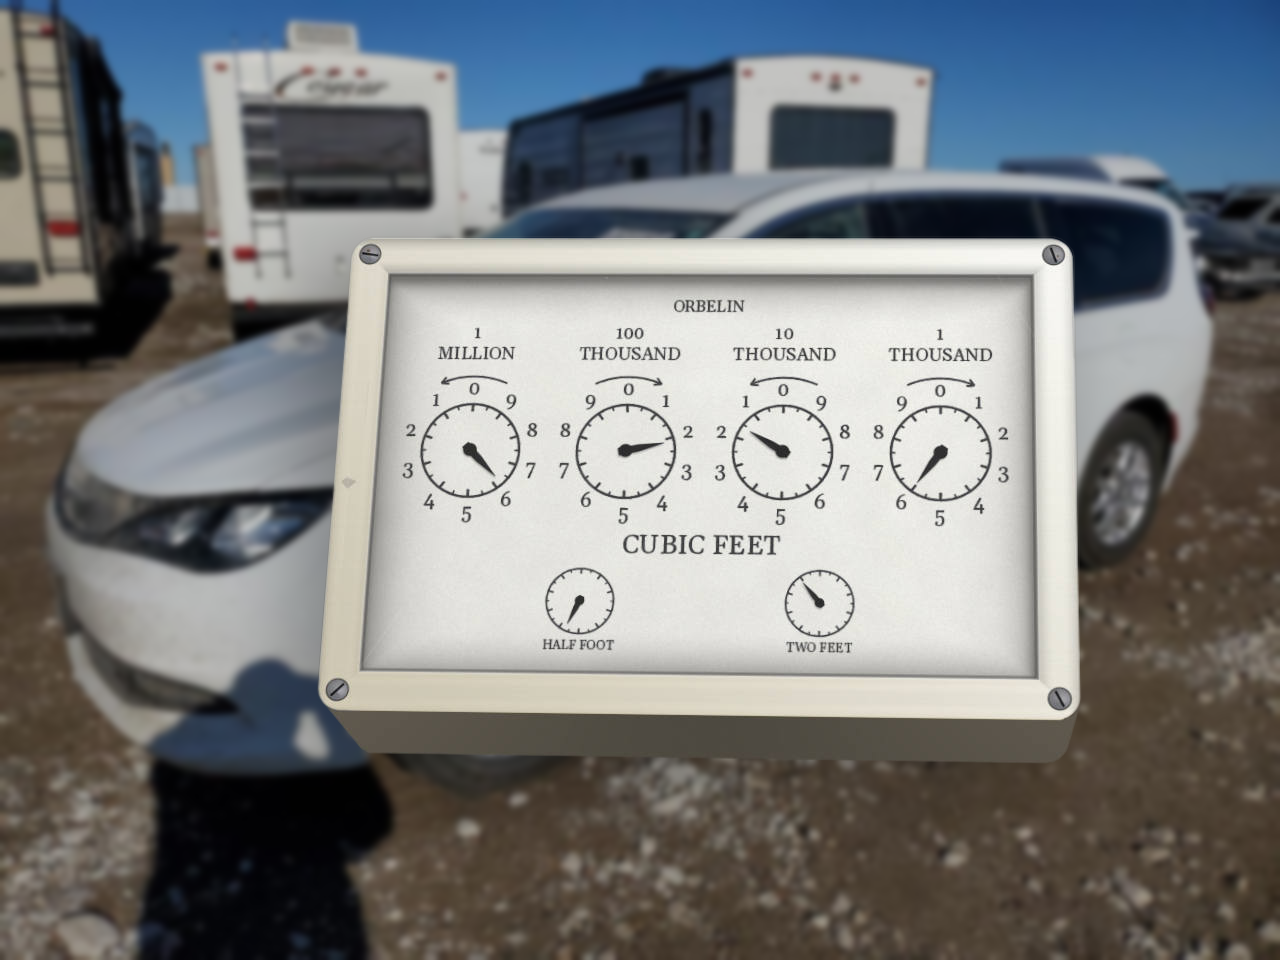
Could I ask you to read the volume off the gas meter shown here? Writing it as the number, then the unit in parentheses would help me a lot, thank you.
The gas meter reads 621600 (ft³)
